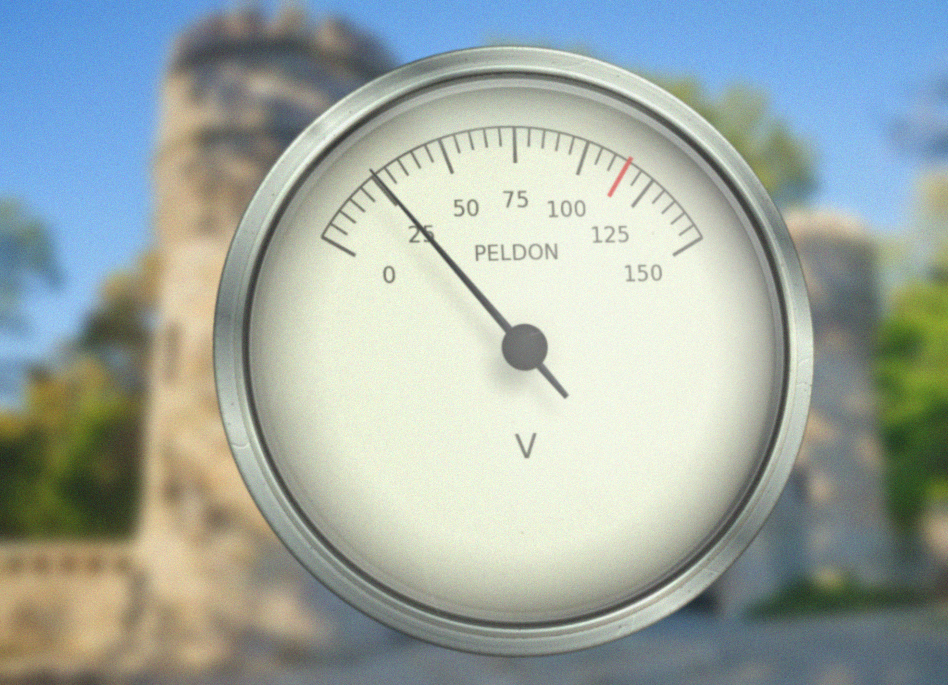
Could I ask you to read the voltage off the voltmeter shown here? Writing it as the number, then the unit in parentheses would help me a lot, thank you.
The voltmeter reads 25 (V)
